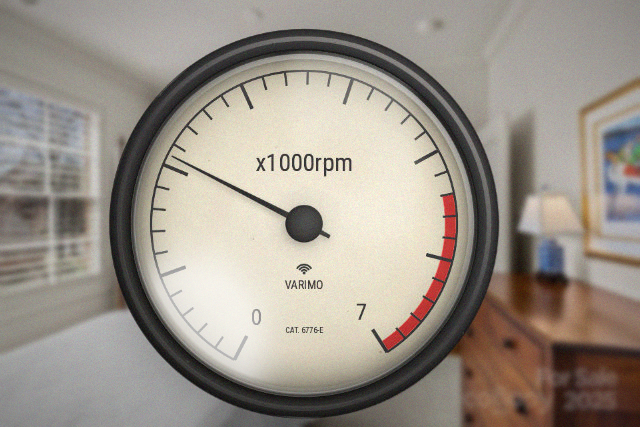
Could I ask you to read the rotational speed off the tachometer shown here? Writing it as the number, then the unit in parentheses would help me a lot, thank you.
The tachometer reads 2100 (rpm)
